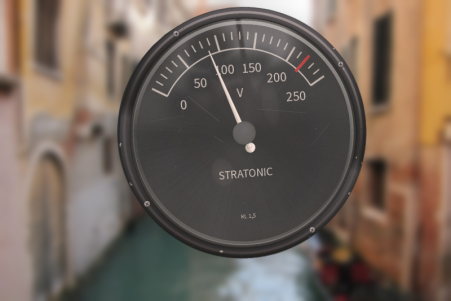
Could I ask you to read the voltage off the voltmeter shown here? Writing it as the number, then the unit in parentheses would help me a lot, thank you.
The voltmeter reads 85 (V)
